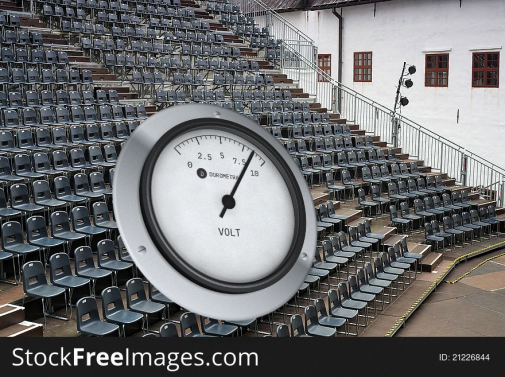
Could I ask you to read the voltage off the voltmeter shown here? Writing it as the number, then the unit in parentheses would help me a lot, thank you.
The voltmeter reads 8.5 (V)
